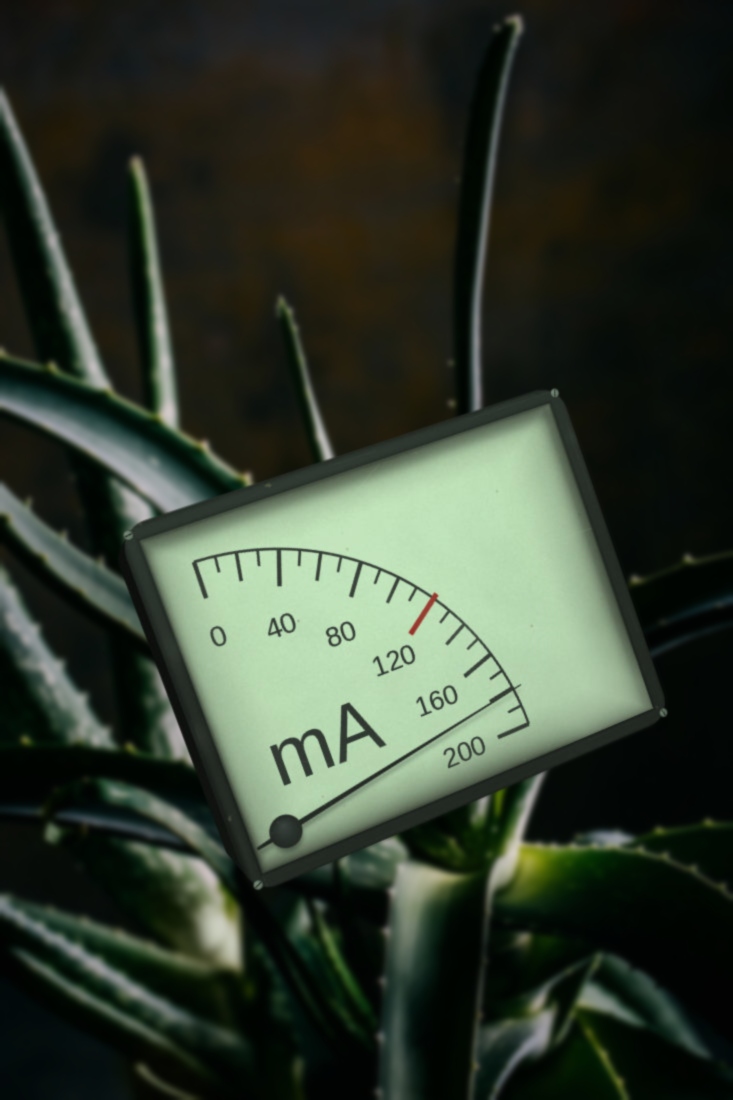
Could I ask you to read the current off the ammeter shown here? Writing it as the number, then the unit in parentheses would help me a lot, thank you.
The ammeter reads 180 (mA)
